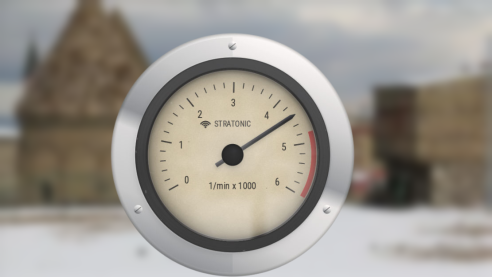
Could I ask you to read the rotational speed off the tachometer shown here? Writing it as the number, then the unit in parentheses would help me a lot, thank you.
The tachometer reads 4400 (rpm)
